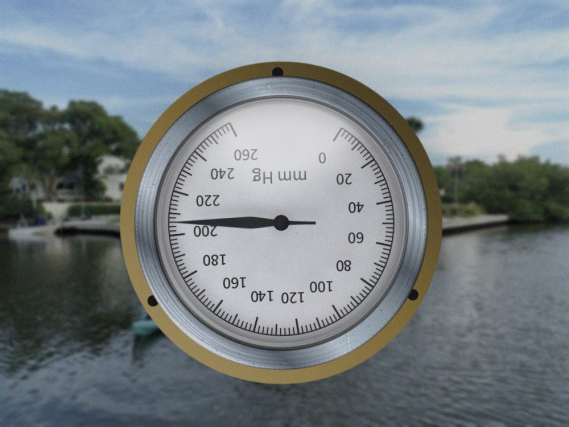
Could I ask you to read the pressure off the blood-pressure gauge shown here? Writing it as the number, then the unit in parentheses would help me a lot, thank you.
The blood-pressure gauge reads 206 (mmHg)
